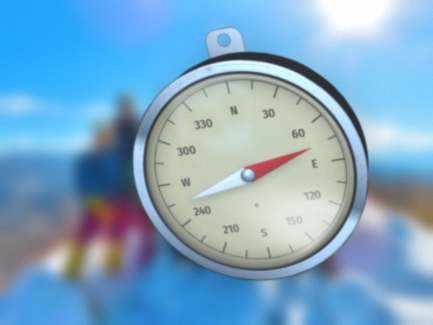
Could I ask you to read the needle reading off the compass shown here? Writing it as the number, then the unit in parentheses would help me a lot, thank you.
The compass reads 75 (°)
